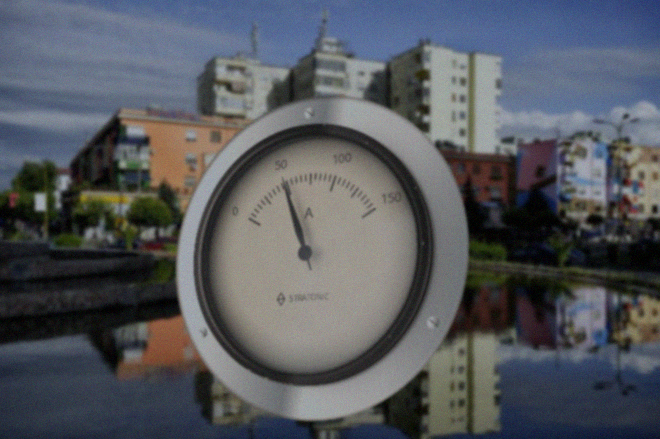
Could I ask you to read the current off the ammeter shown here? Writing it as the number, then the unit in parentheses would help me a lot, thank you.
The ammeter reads 50 (A)
